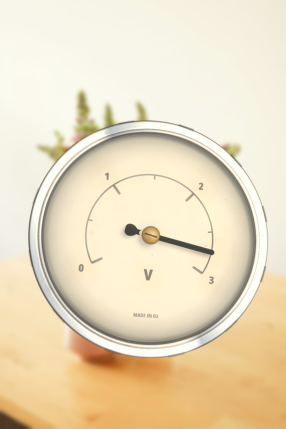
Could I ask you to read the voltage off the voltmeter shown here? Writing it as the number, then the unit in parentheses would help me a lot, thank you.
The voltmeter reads 2.75 (V)
